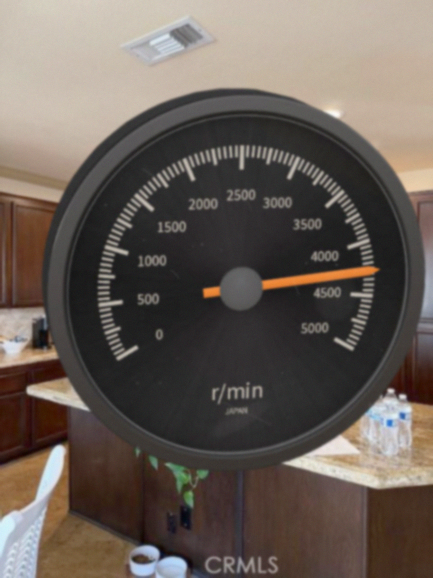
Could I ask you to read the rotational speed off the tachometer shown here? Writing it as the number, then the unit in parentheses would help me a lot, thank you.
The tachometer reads 4250 (rpm)
